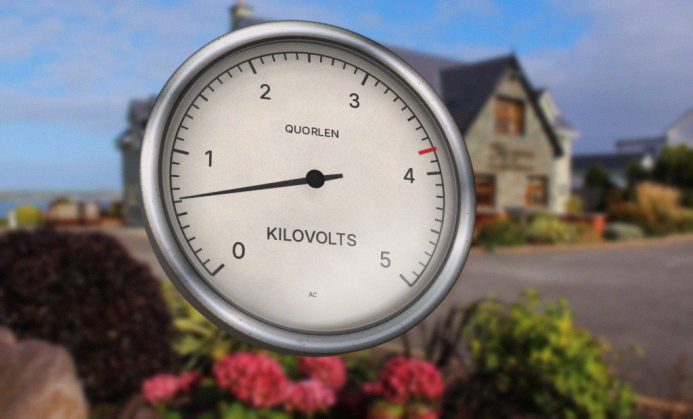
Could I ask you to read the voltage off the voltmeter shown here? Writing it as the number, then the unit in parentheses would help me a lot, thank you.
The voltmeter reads 0.6 (kV)
